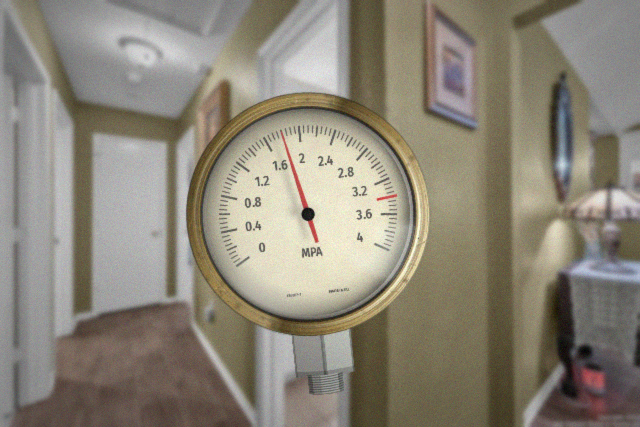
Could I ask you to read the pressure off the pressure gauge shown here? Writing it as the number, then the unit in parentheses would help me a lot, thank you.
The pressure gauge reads 1.8 (MPa)
